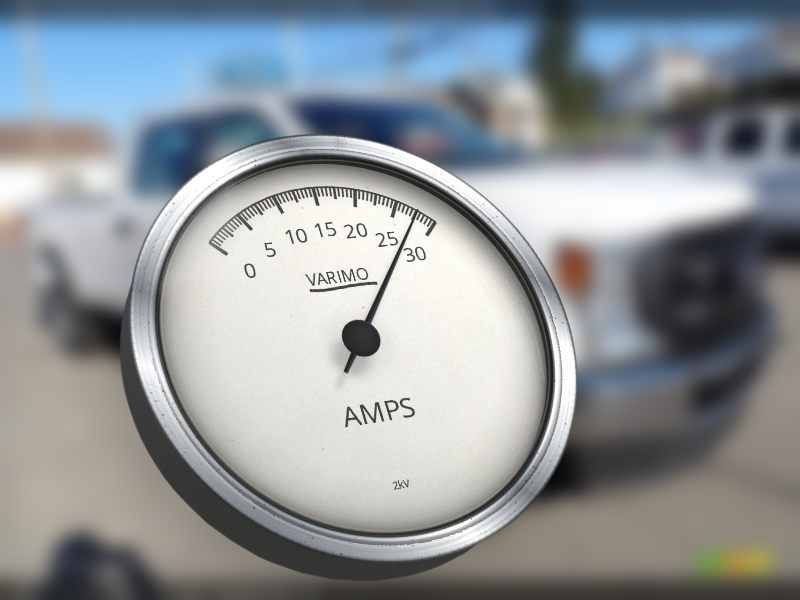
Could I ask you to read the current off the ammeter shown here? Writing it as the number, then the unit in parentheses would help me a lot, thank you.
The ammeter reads 27.5 (A)
